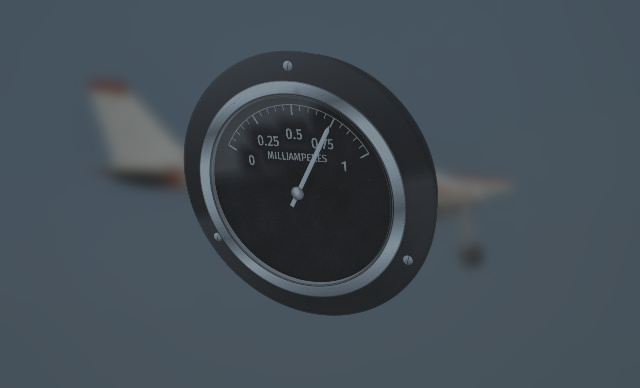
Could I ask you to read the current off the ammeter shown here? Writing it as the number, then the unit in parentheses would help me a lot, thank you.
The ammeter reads 0.75 (mA)
